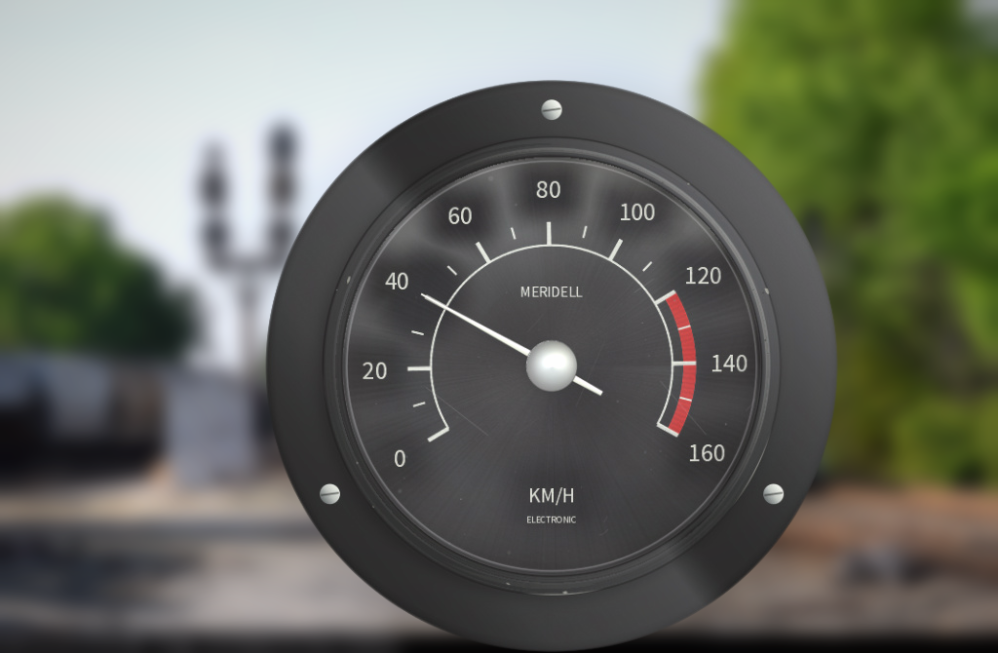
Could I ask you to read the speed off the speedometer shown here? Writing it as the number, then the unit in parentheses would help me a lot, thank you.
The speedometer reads 40 (km/h)
